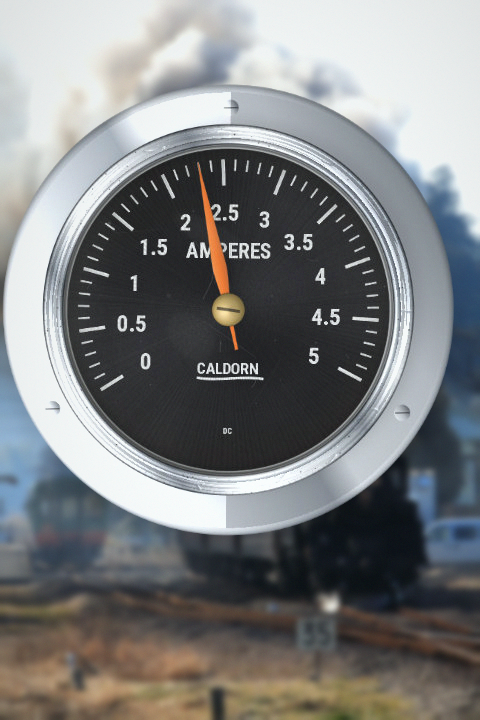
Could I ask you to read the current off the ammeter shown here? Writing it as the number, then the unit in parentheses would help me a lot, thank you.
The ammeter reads 2.3 (A)
